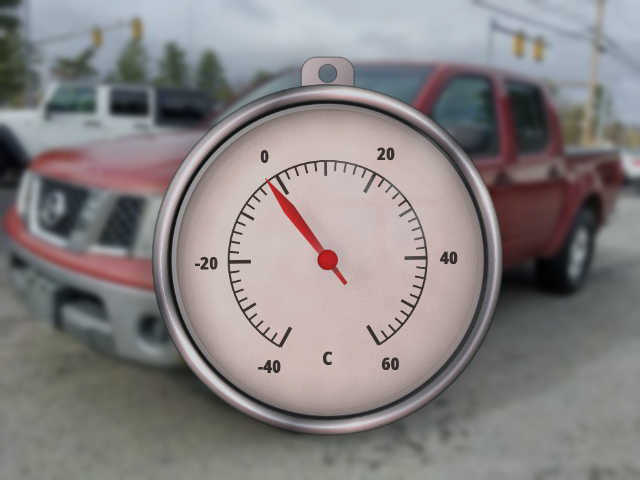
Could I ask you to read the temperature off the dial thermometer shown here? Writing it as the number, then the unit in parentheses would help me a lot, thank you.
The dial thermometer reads -2 (°C)
